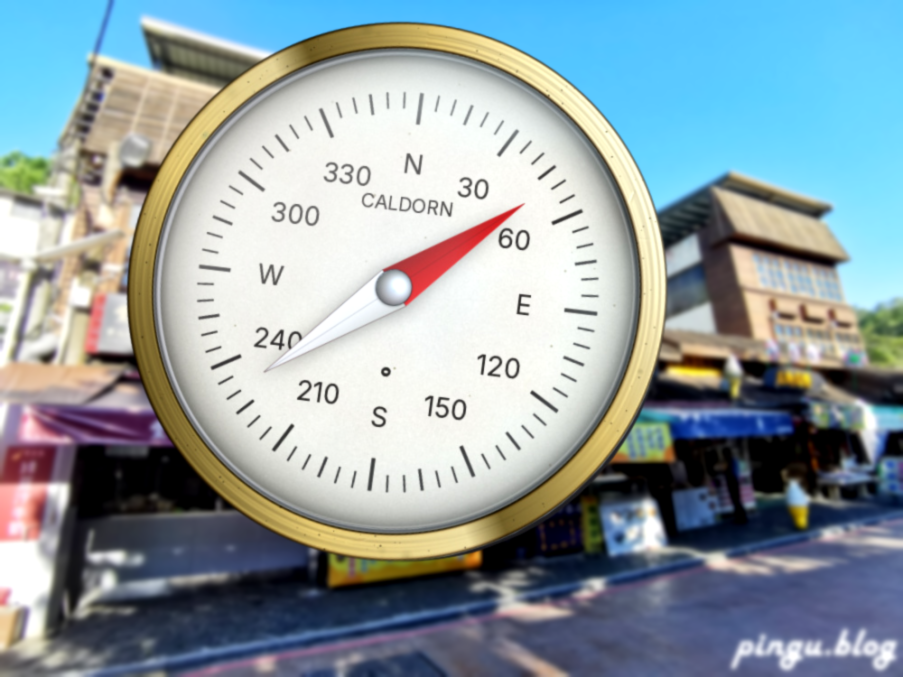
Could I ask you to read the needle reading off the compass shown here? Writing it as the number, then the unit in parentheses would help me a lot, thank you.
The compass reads 50 (°)
